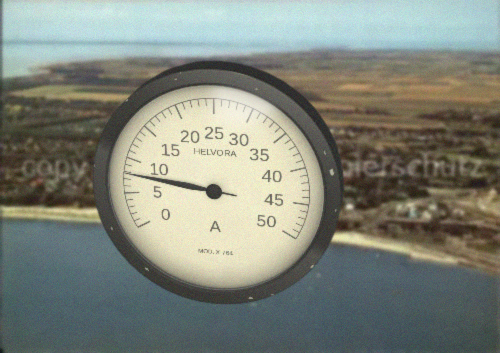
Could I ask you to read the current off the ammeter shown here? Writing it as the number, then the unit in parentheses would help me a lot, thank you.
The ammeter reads 8 (A)
